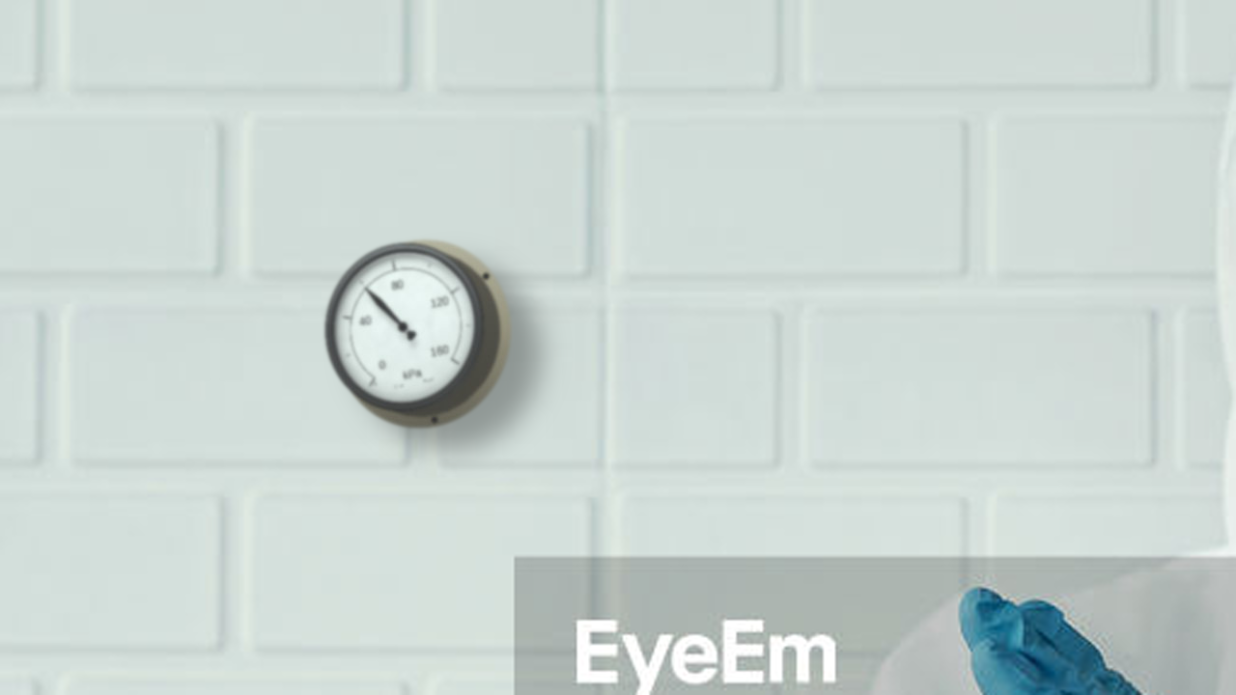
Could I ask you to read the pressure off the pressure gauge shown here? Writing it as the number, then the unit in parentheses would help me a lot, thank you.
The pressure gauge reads 60 (kPa)
